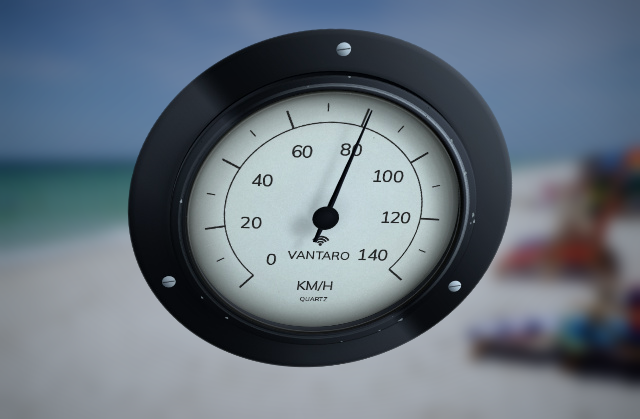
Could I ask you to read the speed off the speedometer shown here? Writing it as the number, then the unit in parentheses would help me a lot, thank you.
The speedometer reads 80 (km/h)
